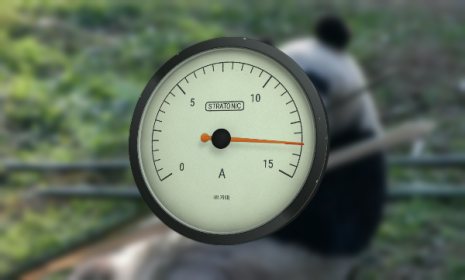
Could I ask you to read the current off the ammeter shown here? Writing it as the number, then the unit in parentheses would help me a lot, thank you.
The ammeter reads 13.5 (A)
